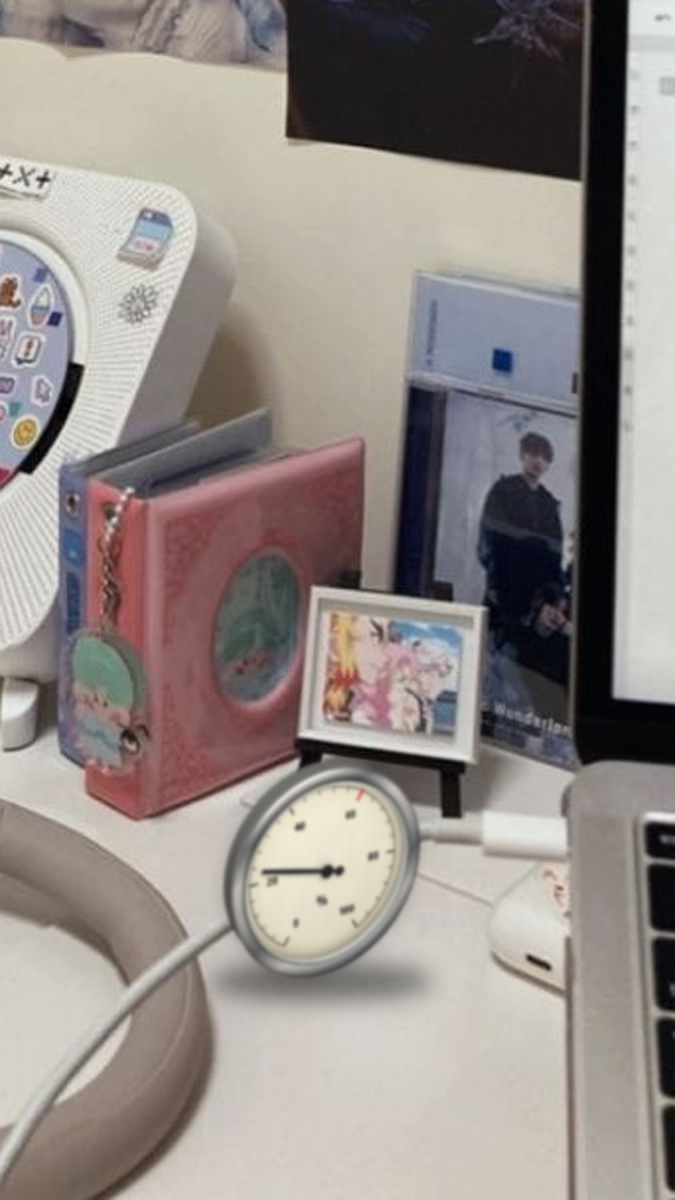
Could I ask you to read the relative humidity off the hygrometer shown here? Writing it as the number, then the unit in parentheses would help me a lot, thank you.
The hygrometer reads 24 (%)
